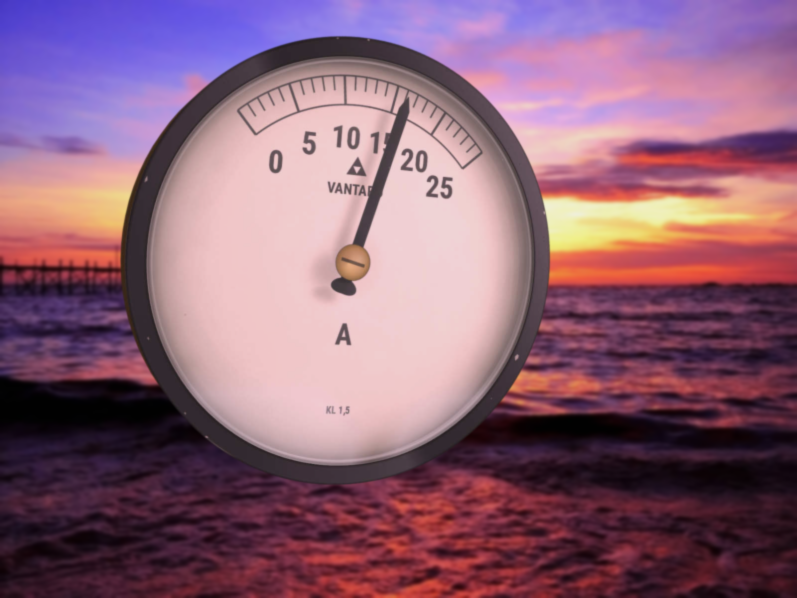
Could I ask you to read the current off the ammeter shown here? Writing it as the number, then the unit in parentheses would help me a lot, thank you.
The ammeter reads 16 (A)
